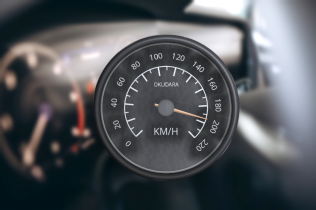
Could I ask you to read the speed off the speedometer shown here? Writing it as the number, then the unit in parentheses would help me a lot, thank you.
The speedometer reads 195 (km/h)
